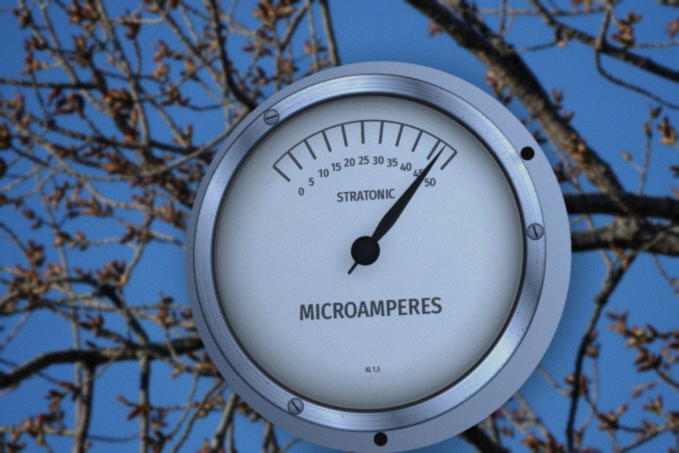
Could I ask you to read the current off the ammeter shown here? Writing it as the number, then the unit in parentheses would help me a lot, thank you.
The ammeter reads 47.5 (µA)
